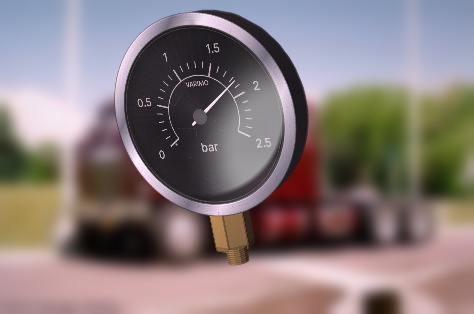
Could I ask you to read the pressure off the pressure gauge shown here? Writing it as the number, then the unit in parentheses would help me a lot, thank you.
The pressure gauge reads 1.85 (bar)
